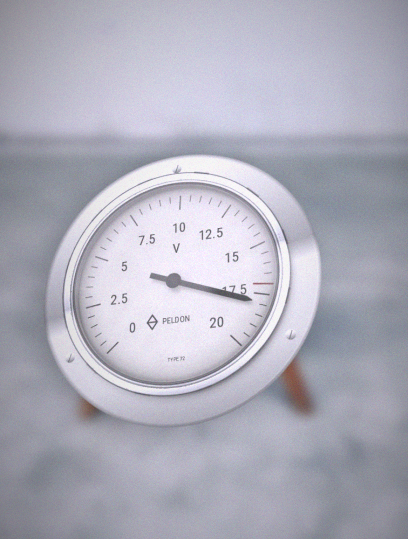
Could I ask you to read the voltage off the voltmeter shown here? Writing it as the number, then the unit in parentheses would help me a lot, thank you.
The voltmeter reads 18 (V)
